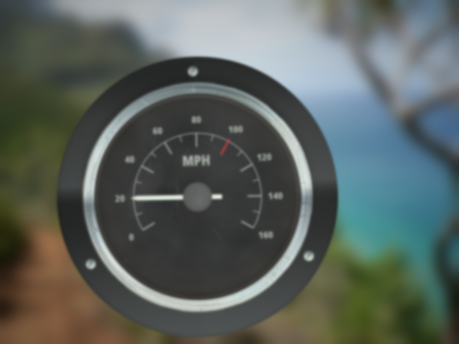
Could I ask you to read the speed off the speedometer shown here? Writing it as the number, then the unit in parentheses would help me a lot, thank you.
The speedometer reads 20 (mph)
